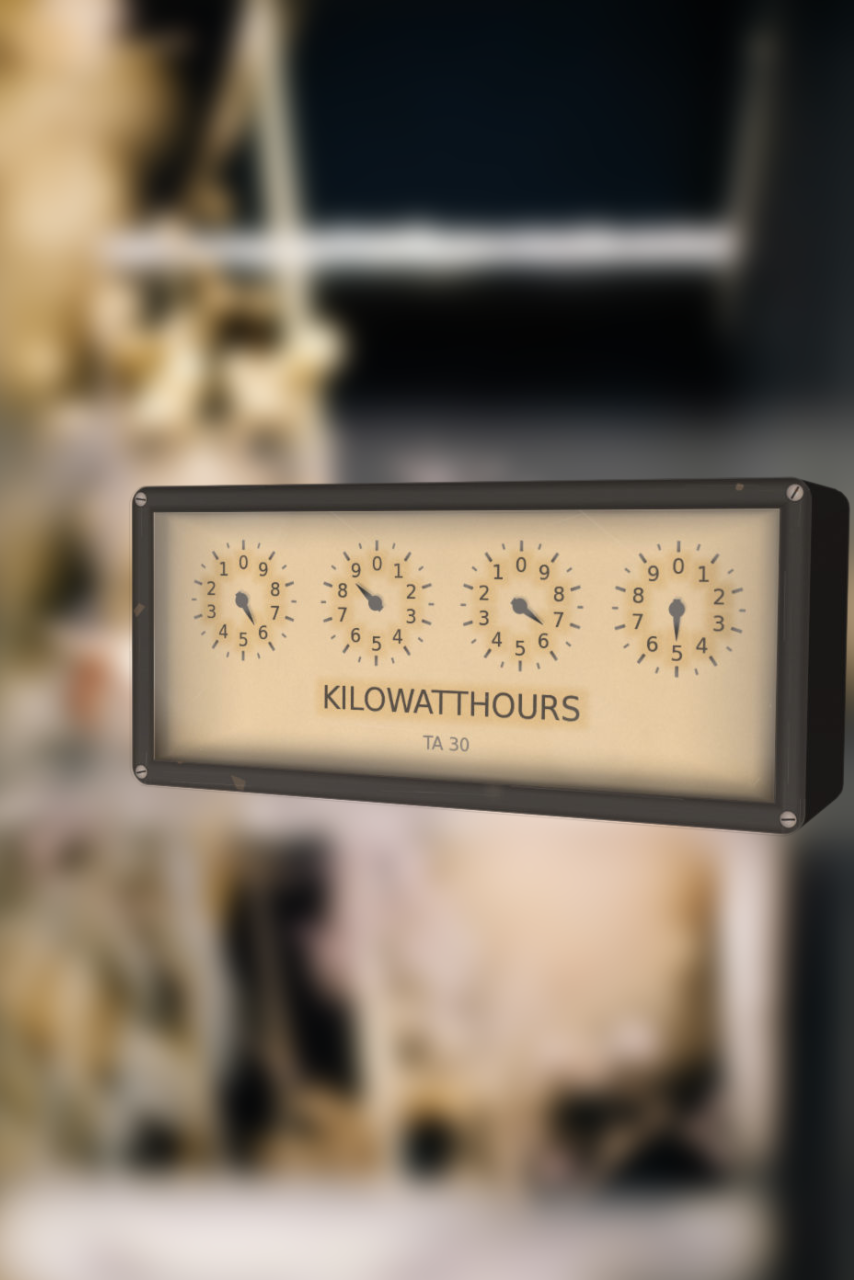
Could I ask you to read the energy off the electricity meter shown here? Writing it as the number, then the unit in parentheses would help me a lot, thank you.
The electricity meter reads 5865 (kWh)
